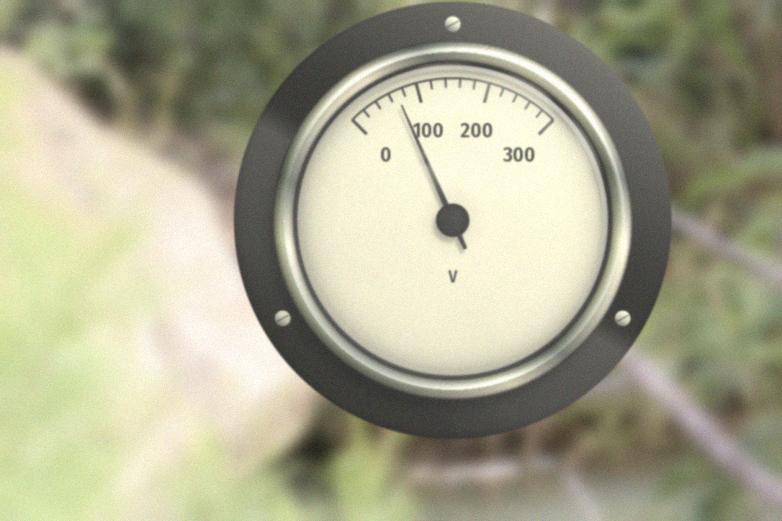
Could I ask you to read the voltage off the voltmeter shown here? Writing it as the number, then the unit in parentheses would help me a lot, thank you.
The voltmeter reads 70 (V)
